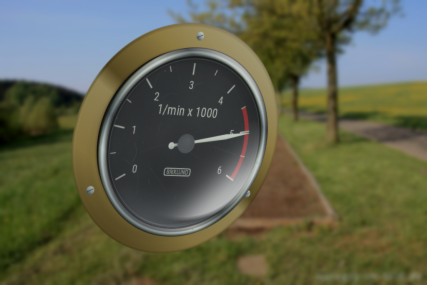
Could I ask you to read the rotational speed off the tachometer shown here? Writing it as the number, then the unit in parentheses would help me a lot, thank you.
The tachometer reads 5000 (rpm)
